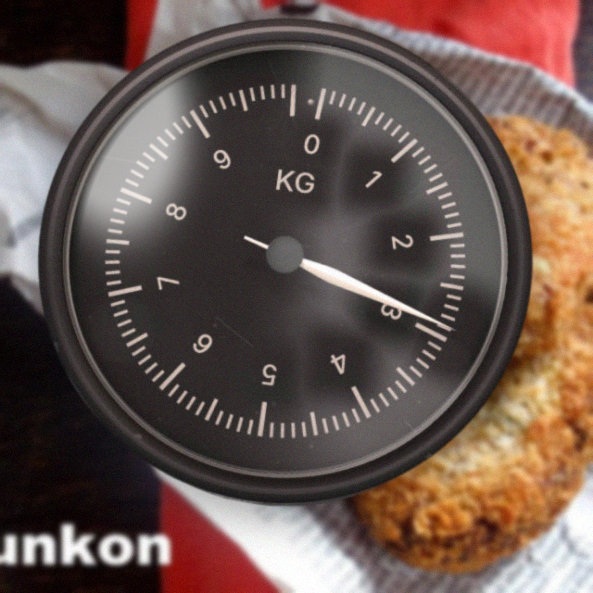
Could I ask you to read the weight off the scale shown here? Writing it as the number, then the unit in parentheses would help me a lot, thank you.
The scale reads 2.9 (kg)
